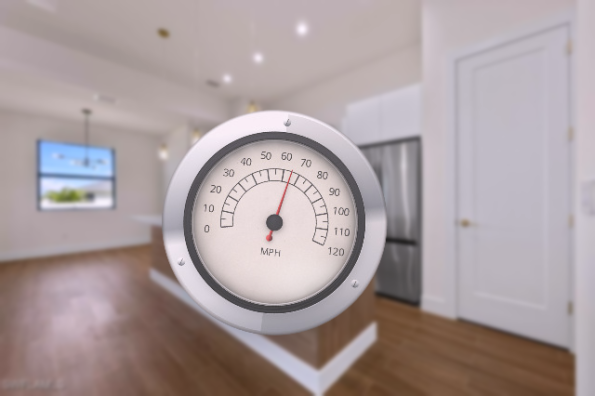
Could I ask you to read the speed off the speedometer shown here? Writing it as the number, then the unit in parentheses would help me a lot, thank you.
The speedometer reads 65 (mph)
